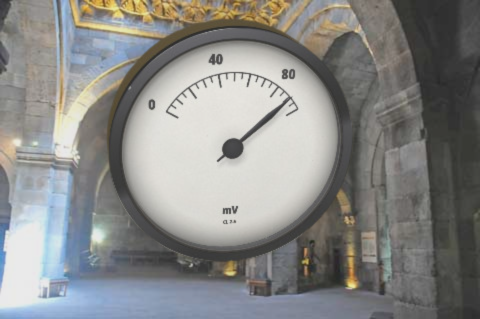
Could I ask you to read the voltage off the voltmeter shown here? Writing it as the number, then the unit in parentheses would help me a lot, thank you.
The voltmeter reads 90 (mV)
